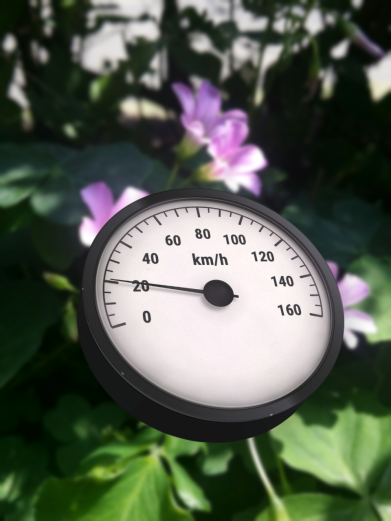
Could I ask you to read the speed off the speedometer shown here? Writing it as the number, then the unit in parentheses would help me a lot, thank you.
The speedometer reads 20 (km/h)
